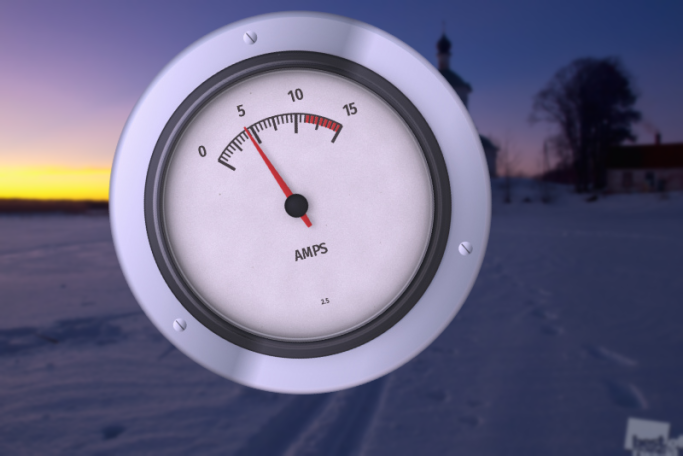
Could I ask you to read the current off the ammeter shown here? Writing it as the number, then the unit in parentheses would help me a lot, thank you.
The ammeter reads 4.5 (A)
